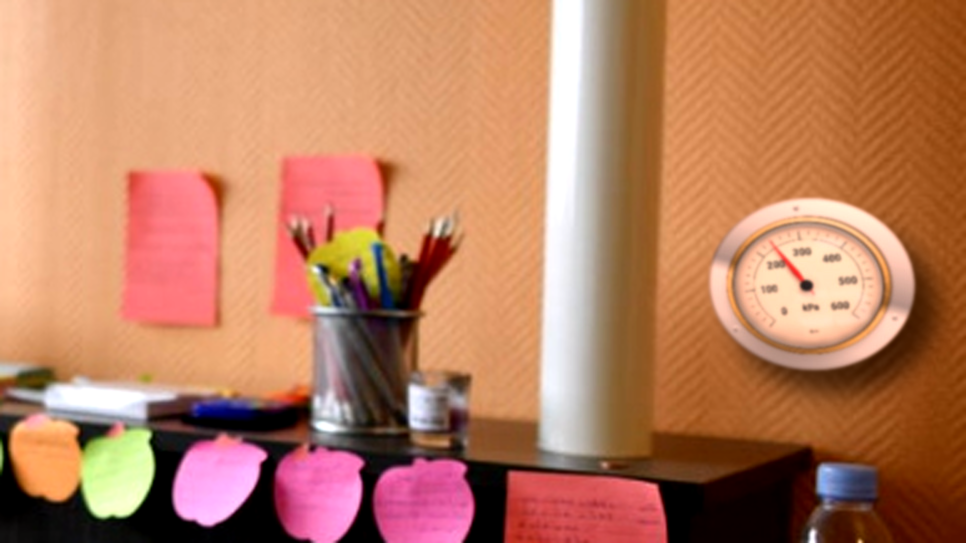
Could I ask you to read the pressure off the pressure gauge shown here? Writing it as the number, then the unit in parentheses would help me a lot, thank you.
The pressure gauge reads 240 (kPa)
